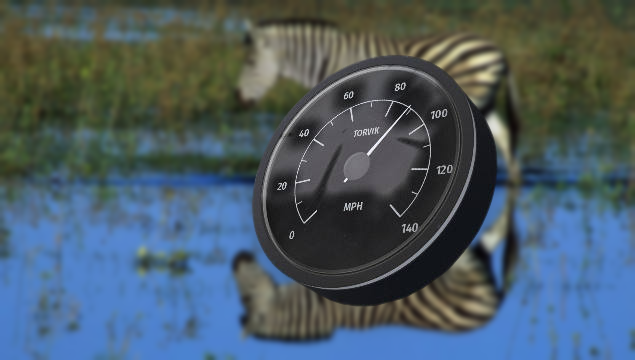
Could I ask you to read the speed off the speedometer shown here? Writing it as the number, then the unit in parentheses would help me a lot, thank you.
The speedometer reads 90 (mph)
